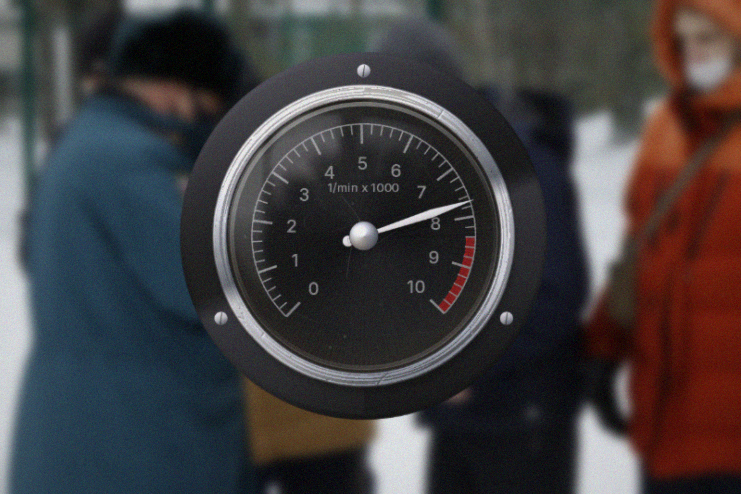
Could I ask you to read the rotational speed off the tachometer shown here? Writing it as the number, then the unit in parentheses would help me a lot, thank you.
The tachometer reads 7700 (rpm)
